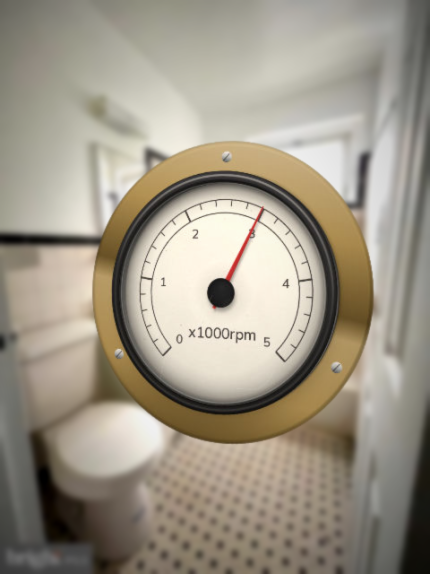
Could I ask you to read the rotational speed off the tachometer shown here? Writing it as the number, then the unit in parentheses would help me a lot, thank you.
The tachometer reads 3000 (rpm)
